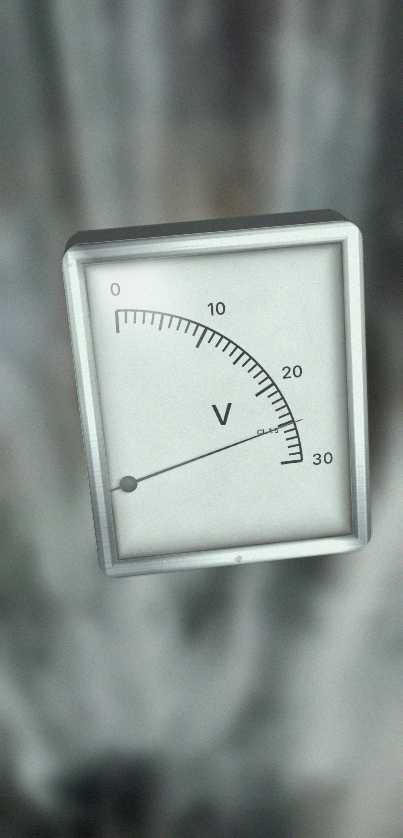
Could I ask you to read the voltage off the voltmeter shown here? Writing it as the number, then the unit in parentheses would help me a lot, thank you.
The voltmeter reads 25 (V)
